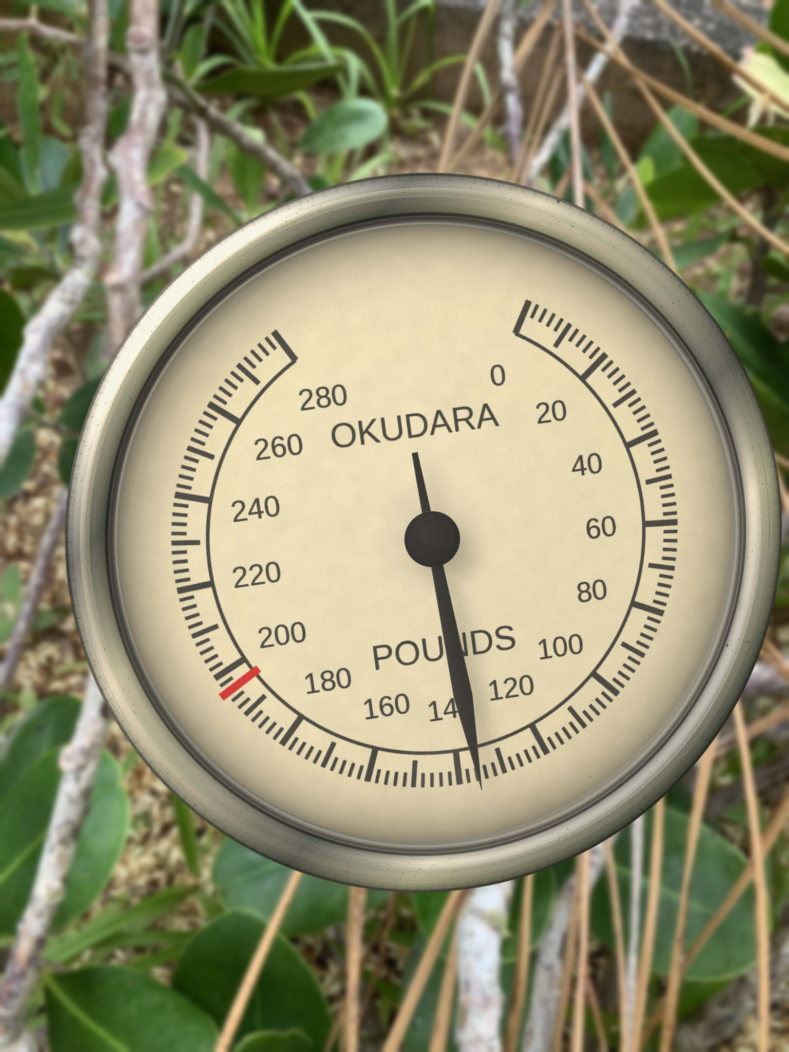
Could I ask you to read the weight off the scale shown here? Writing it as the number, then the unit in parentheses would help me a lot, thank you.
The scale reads 136 (lb)
